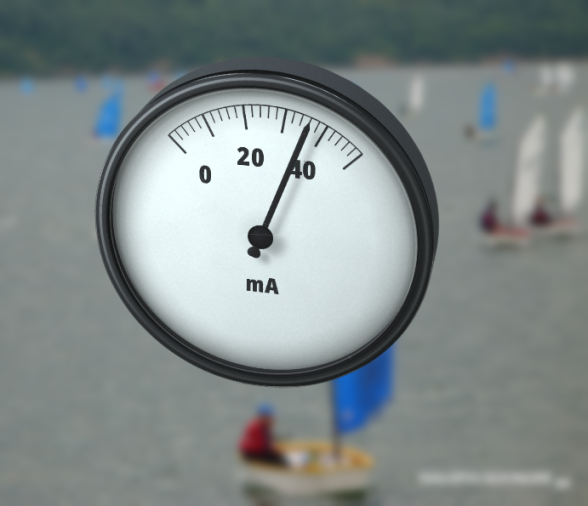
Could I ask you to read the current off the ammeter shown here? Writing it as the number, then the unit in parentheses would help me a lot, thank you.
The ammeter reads 36 (mA)
